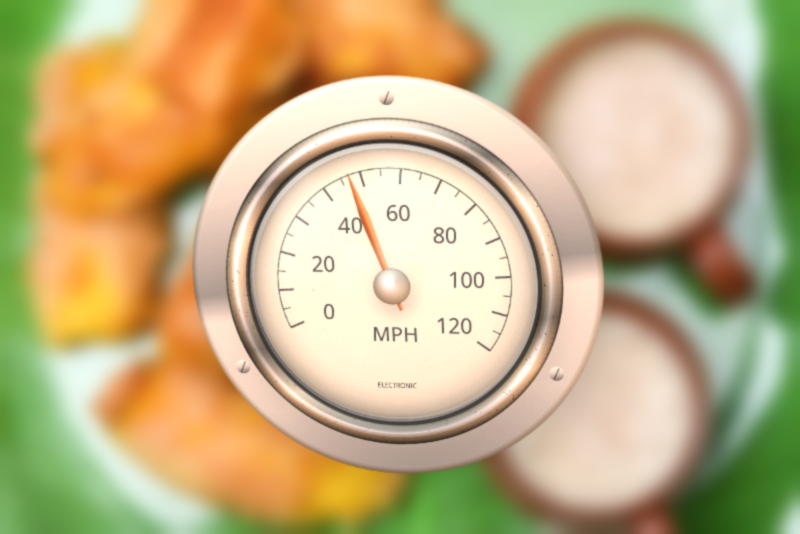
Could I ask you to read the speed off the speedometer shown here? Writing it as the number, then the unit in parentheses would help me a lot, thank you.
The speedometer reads 47.5 (mph)
